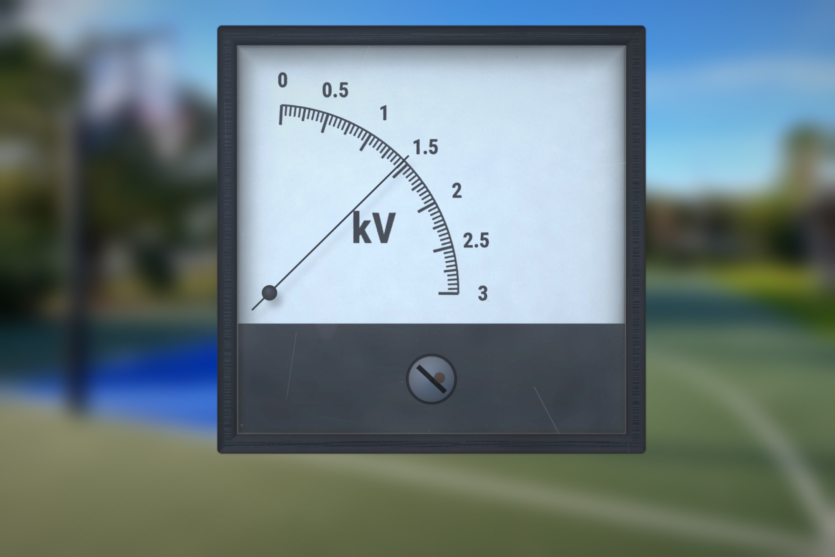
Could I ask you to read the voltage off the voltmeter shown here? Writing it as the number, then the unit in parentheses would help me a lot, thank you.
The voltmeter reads 1.45 (kV)
